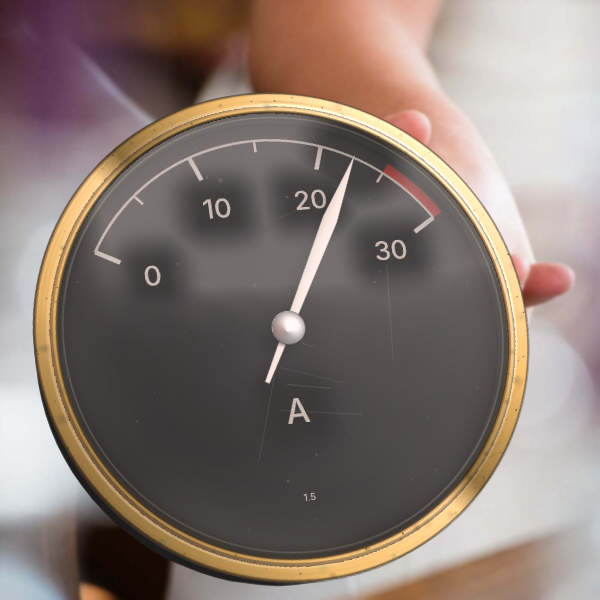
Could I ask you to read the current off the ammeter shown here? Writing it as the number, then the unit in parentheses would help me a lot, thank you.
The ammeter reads 22.5 (A)
